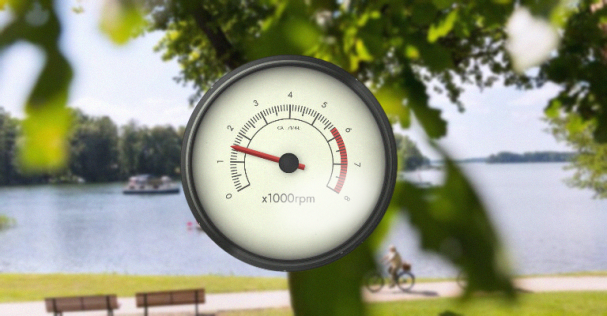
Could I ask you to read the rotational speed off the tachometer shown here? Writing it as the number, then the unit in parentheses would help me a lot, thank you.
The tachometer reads 1500 (rpm)
